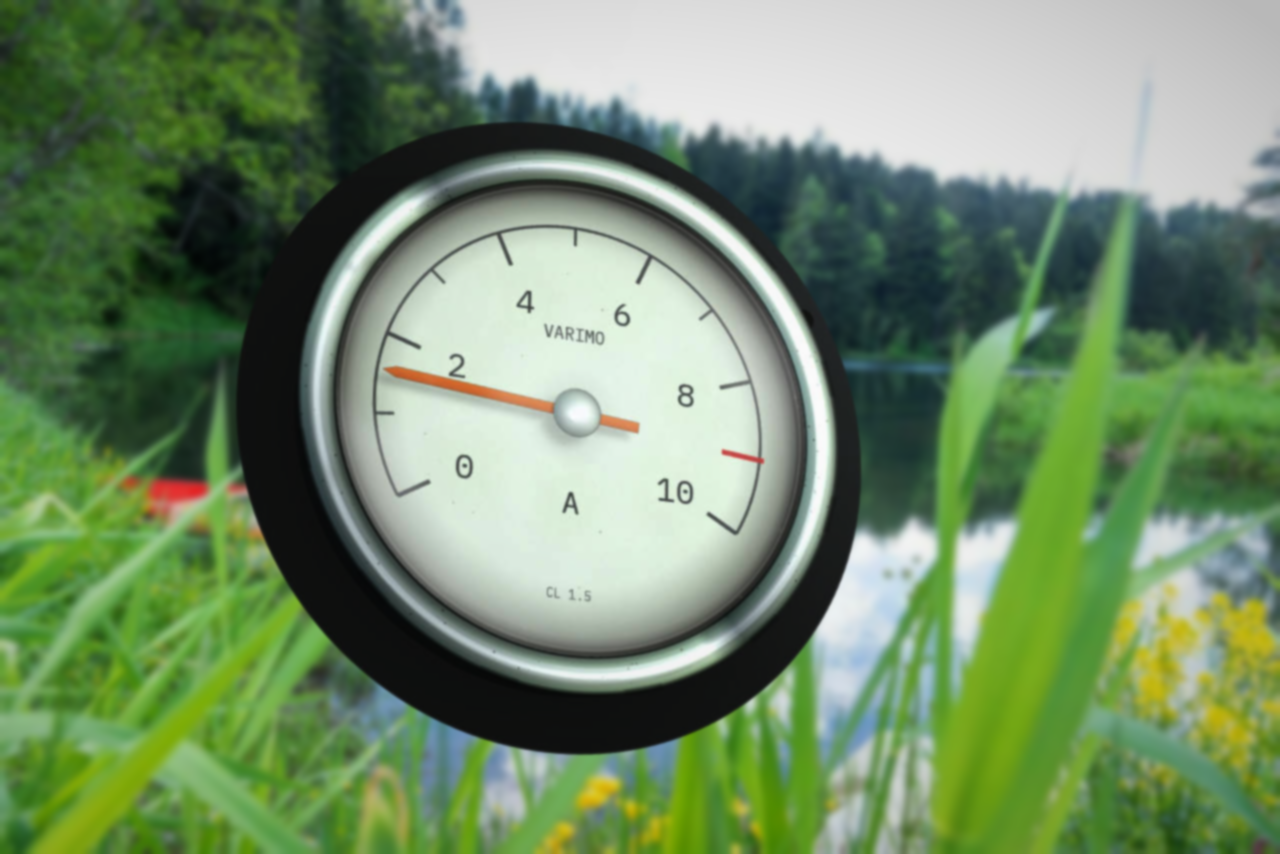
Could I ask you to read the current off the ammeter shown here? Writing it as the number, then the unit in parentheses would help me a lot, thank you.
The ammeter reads 1.5 (A)
